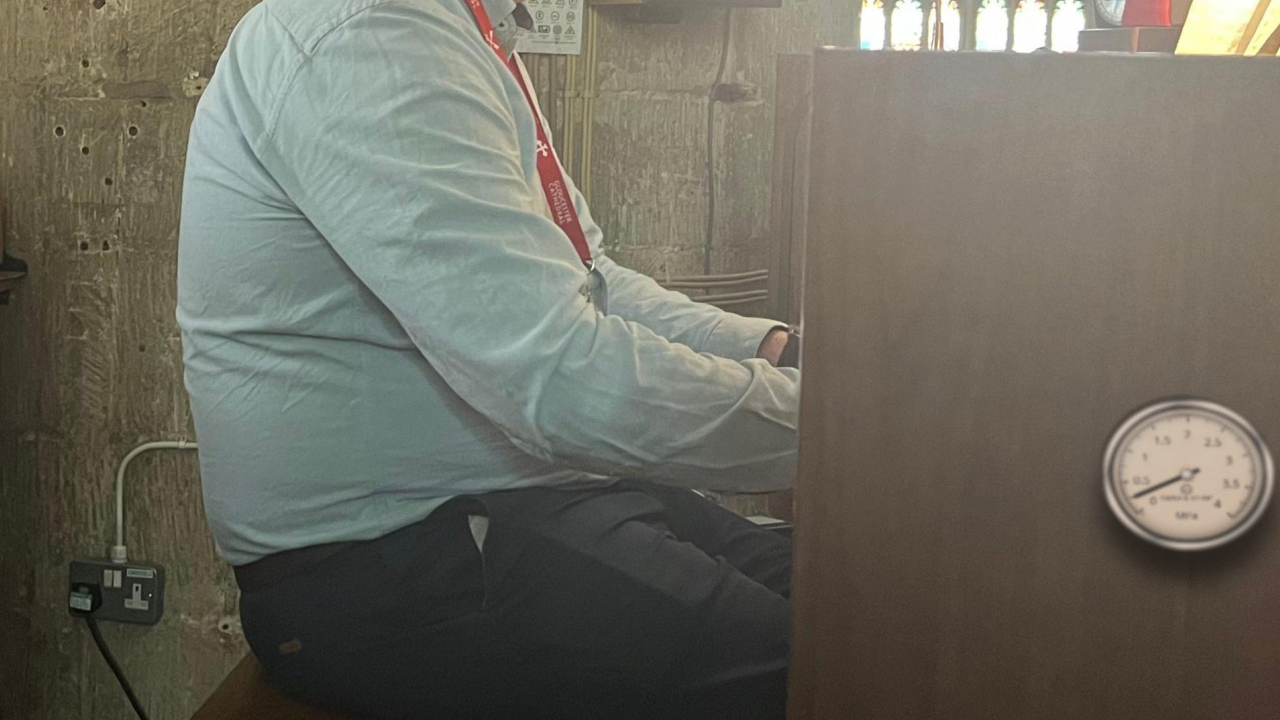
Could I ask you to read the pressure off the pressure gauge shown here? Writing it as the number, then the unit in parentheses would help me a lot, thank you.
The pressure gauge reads 0.25 (MPa)
